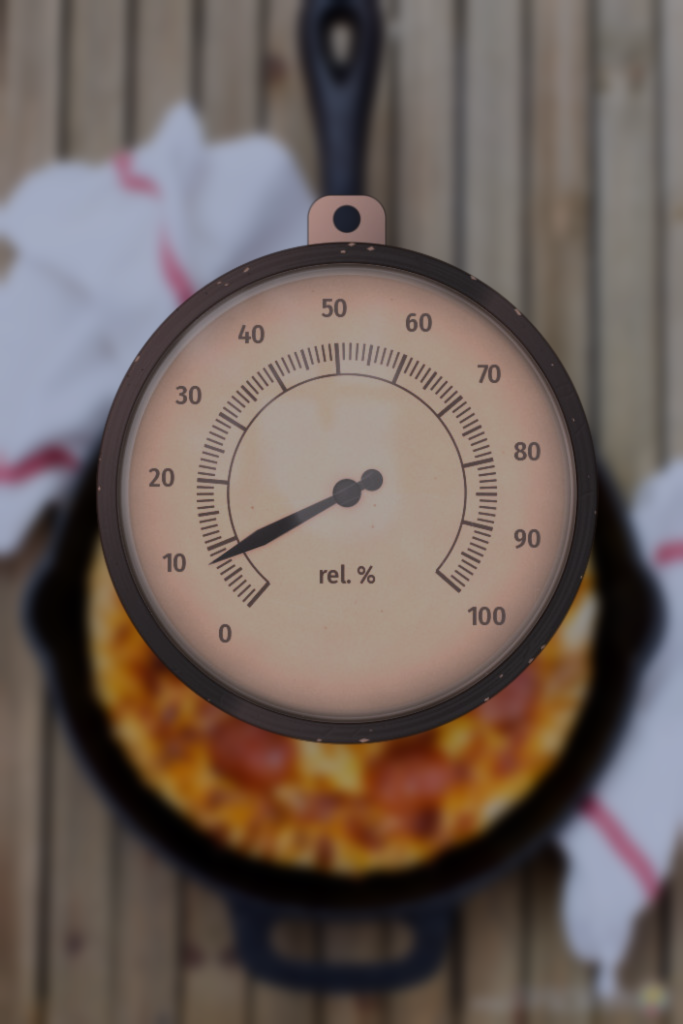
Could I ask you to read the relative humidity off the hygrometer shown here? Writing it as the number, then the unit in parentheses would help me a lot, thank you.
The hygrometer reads 8 (%)
